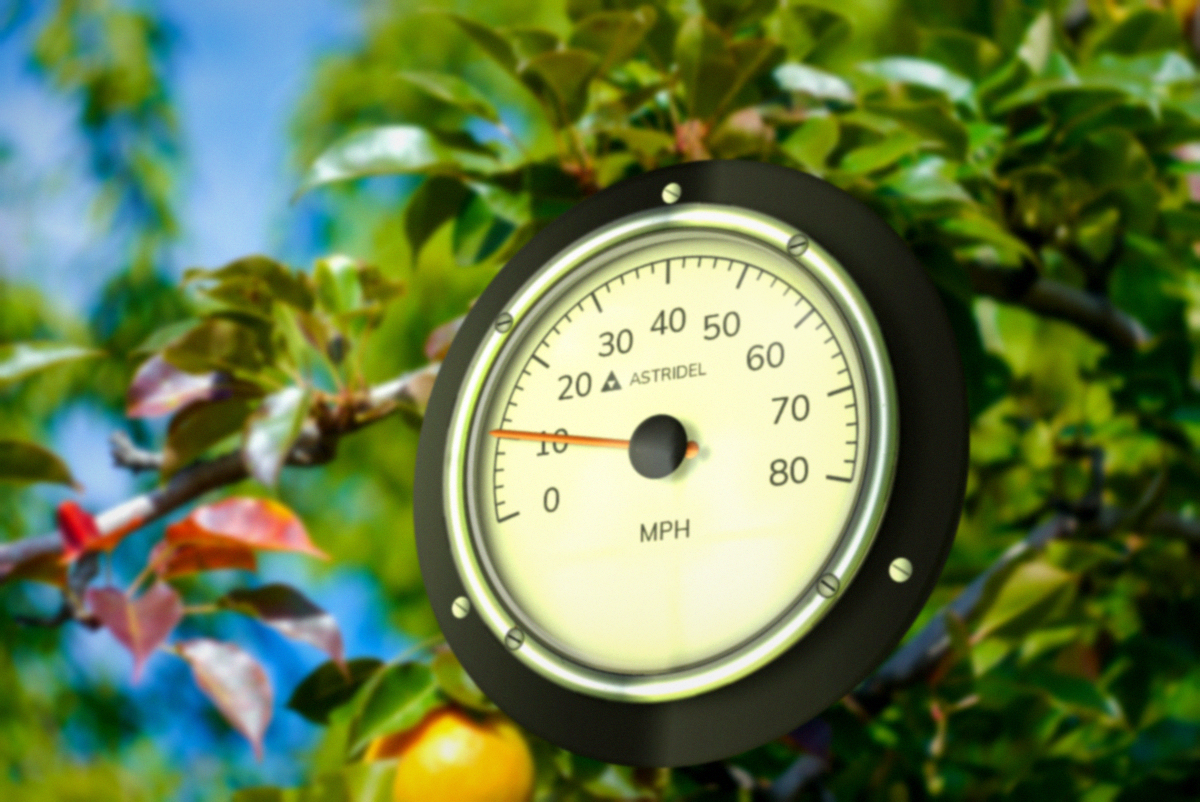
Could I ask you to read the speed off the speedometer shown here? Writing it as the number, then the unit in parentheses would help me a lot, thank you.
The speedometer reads 10 (mph)
